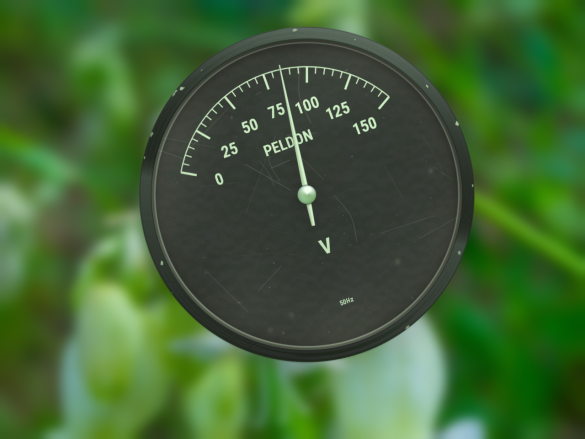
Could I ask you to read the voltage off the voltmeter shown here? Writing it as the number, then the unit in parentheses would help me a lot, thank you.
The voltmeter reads 85 (V)
